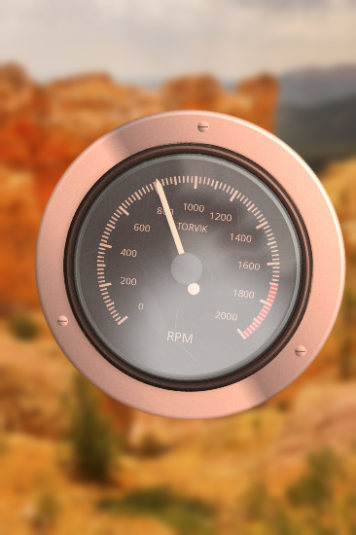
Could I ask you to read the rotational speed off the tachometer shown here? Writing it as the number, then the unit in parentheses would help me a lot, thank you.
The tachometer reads 820 (rpm)
